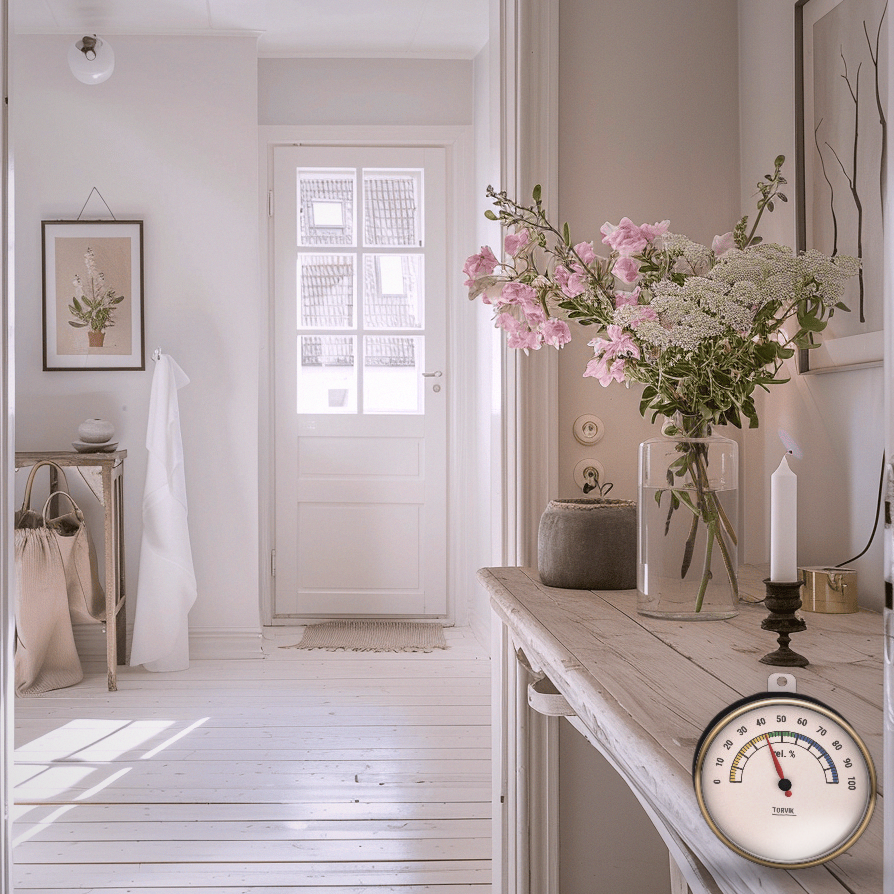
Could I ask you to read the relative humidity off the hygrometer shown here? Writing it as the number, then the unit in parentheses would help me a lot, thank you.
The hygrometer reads 40 (%)
